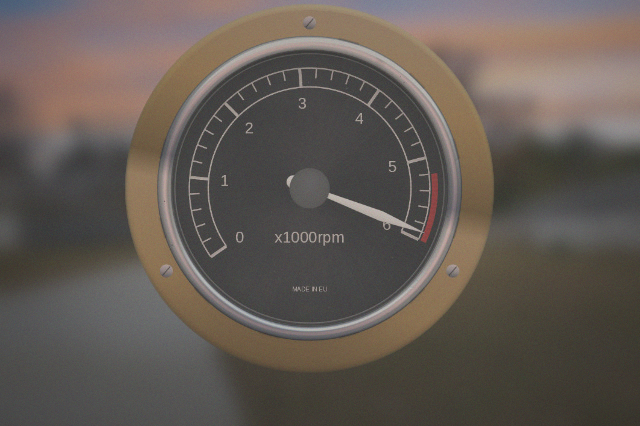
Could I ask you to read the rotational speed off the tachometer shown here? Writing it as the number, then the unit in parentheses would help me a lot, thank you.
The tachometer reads 5900 (rpm)
